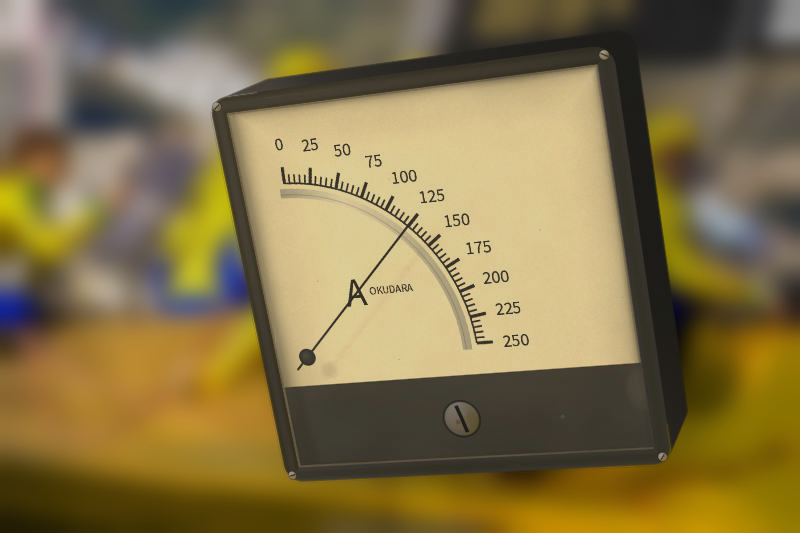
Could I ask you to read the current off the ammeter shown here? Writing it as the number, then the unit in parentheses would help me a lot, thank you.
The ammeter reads 125 (A)
